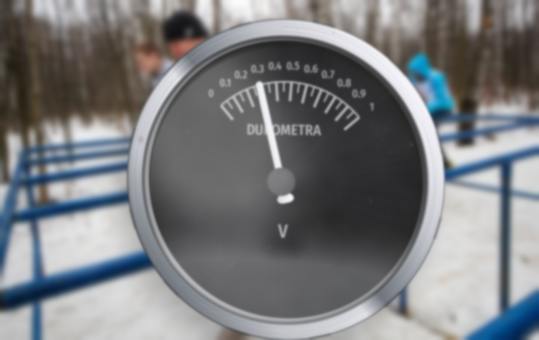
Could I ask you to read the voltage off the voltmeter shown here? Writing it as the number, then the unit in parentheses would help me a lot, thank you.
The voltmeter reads 0.3 (V)
